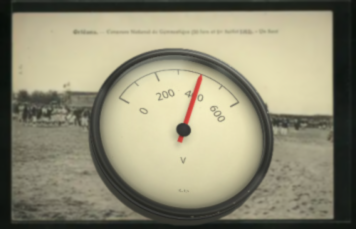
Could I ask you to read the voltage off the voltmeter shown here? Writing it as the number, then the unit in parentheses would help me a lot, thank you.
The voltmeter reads 400 (V)
